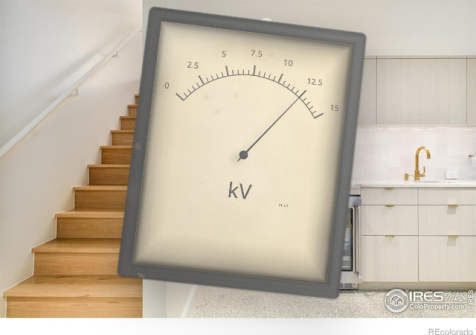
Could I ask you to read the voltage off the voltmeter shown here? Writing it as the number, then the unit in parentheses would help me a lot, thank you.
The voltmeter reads 12.5 (kV)
